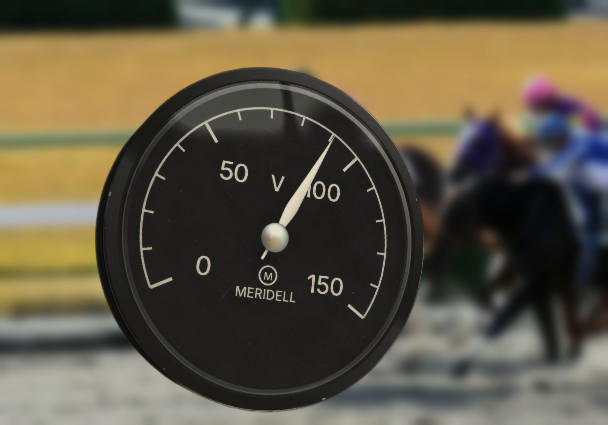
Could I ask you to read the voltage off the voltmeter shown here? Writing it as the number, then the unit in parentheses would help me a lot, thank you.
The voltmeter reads 90 (V)
